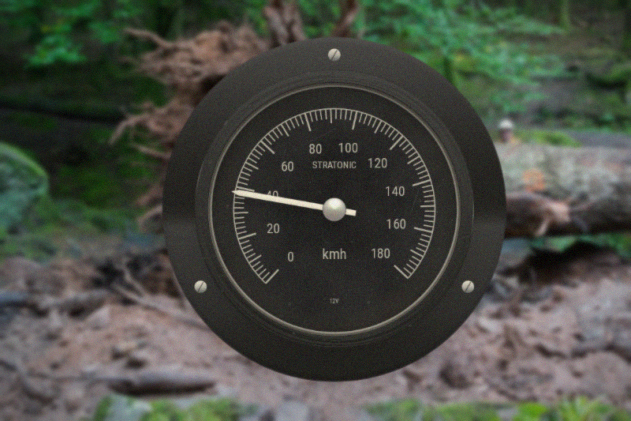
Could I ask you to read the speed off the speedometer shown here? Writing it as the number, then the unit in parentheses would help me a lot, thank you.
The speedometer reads 38 (km/h)
